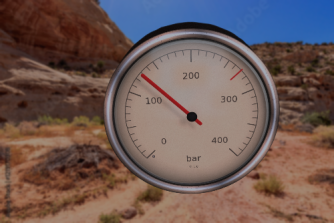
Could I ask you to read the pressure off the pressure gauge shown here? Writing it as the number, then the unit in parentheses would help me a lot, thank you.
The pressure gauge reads 130 (bar)
